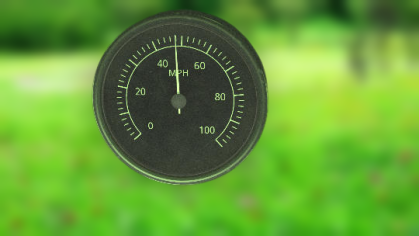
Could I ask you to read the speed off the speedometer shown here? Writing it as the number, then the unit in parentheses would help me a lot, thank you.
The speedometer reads 48 (mph)
